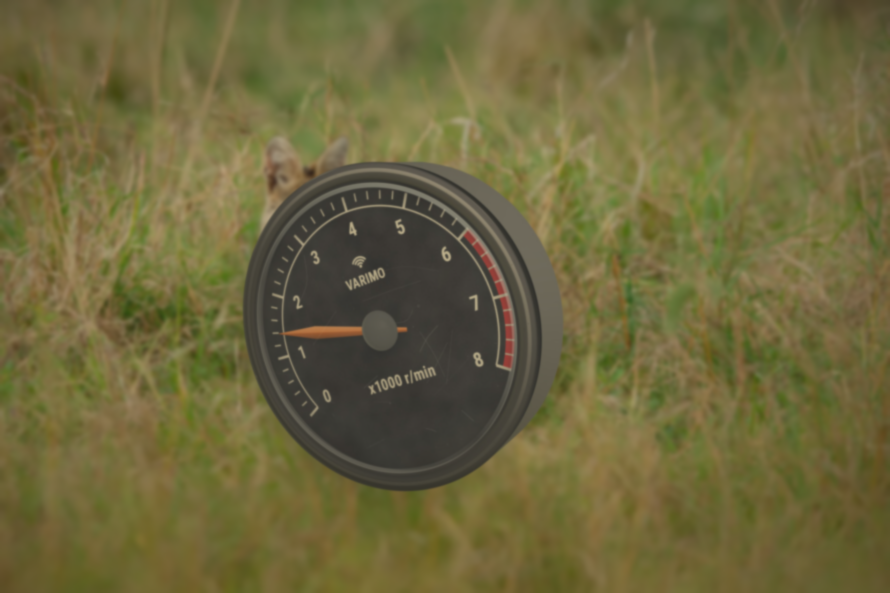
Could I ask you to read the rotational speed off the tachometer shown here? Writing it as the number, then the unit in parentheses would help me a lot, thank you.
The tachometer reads 1400 (rpm)
